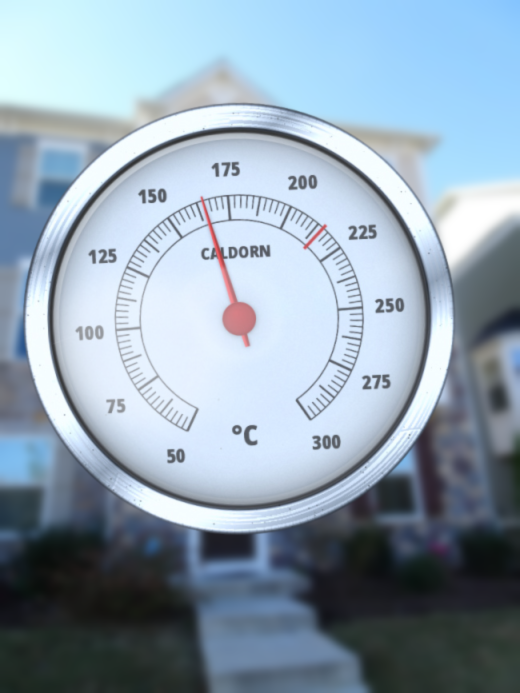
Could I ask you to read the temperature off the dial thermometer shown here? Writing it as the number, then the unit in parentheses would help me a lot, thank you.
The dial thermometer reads 165 (°C)
